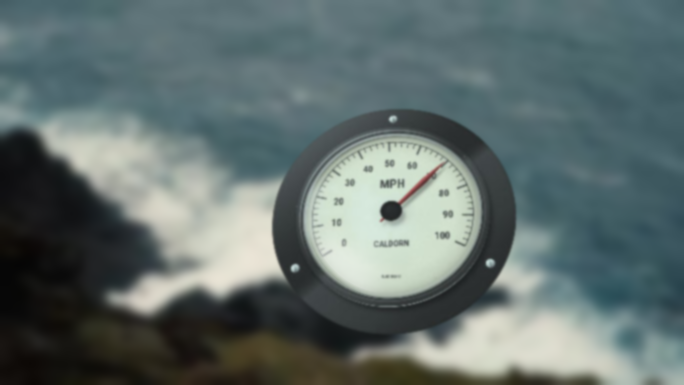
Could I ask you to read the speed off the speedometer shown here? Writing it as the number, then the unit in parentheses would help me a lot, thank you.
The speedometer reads 70 (mph)
